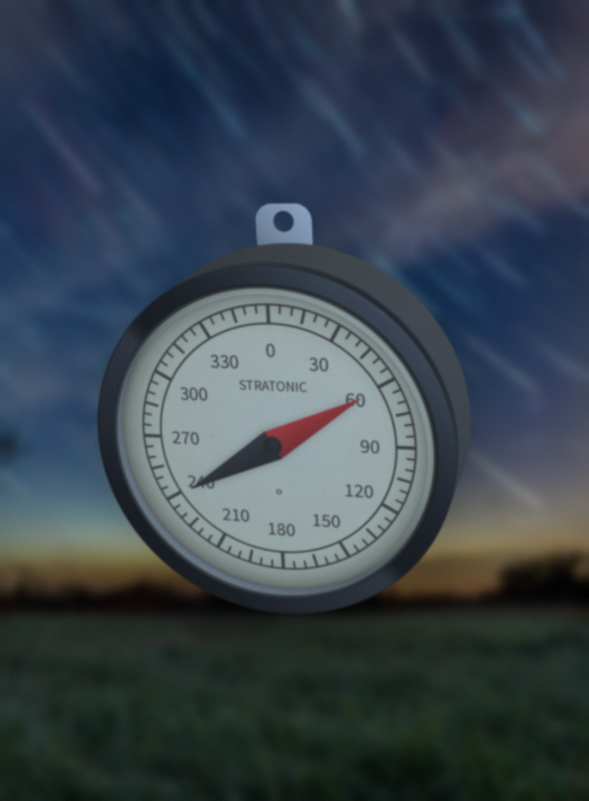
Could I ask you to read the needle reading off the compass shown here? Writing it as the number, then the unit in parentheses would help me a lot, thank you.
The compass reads 60 (°)
